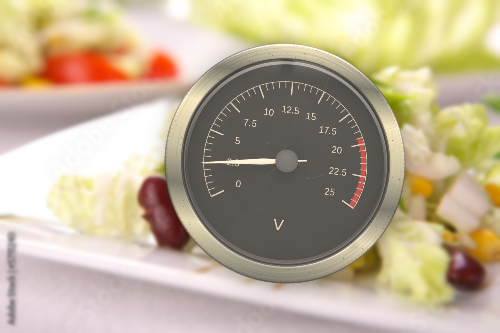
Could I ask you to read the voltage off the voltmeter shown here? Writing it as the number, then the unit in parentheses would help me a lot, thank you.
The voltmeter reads 2.5 (V)
